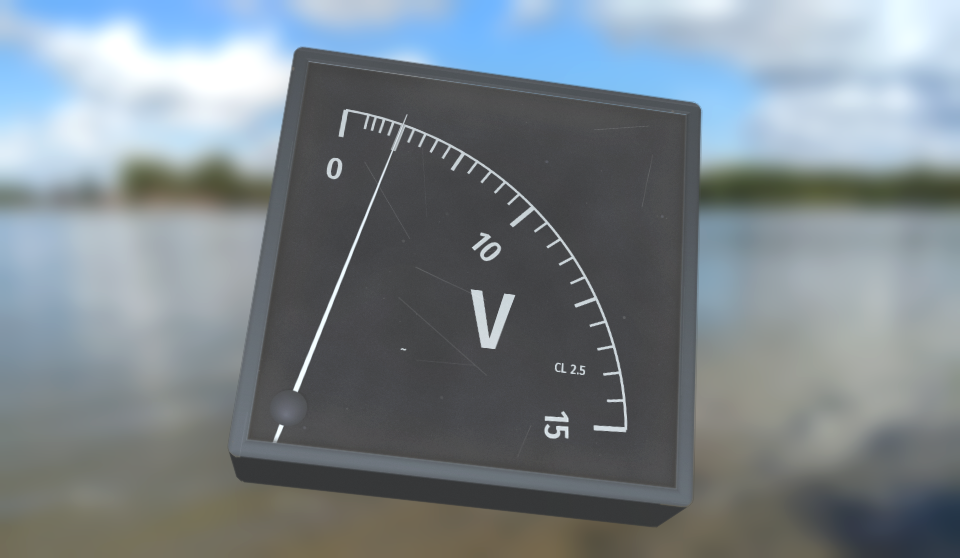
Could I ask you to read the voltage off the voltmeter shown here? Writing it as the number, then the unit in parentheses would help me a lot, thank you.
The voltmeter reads 5 (V)
